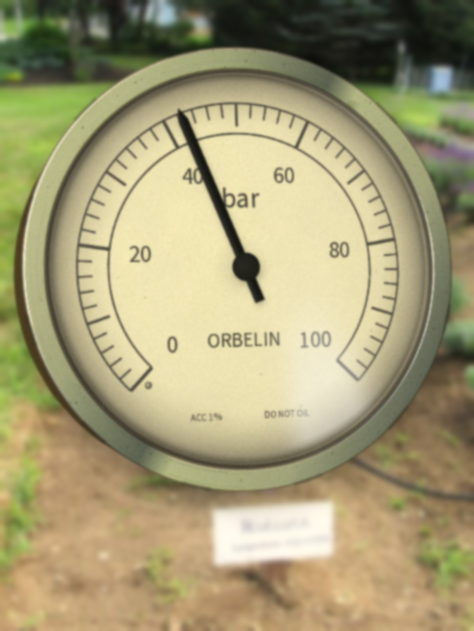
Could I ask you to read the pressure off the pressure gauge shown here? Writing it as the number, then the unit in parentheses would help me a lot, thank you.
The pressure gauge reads 42 (bar)
